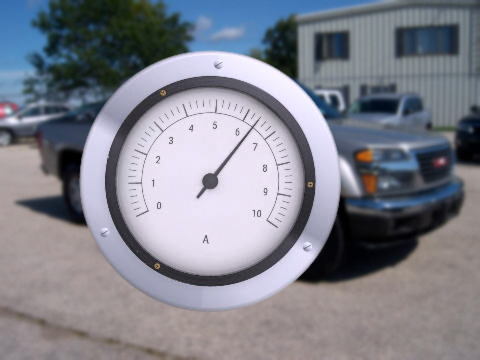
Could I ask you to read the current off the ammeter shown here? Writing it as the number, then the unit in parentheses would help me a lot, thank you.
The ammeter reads 6.4 (A)
